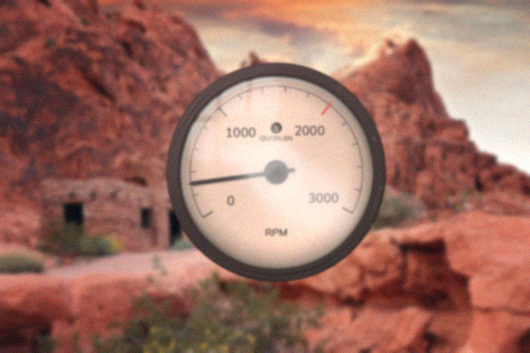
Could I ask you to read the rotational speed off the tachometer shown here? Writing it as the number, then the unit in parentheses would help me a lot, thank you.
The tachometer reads 300 (rpm)
